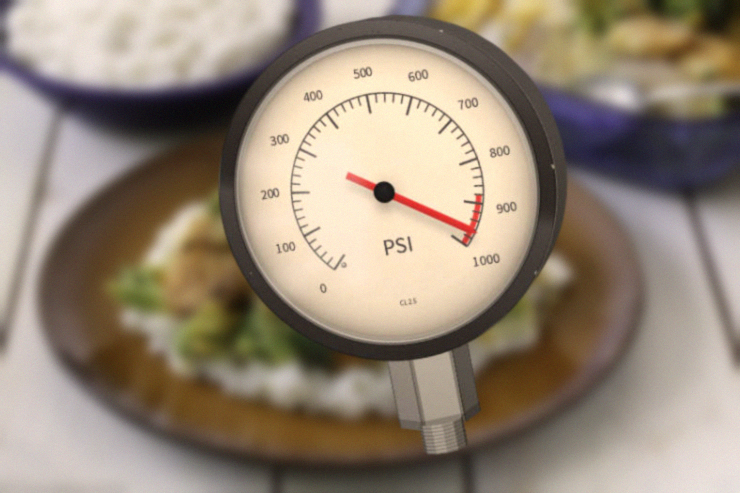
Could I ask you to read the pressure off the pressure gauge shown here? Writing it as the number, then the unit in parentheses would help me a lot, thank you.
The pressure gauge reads 960 (psi)
